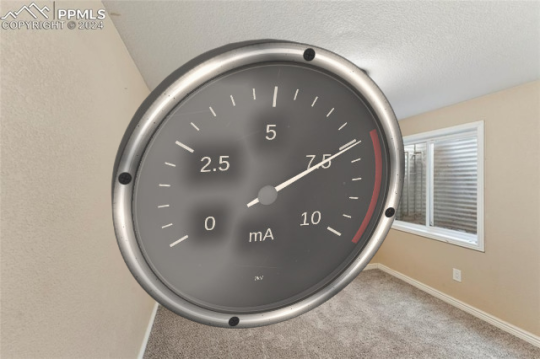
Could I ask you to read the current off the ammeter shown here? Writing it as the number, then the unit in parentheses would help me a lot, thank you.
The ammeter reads 7.5 (mA)
